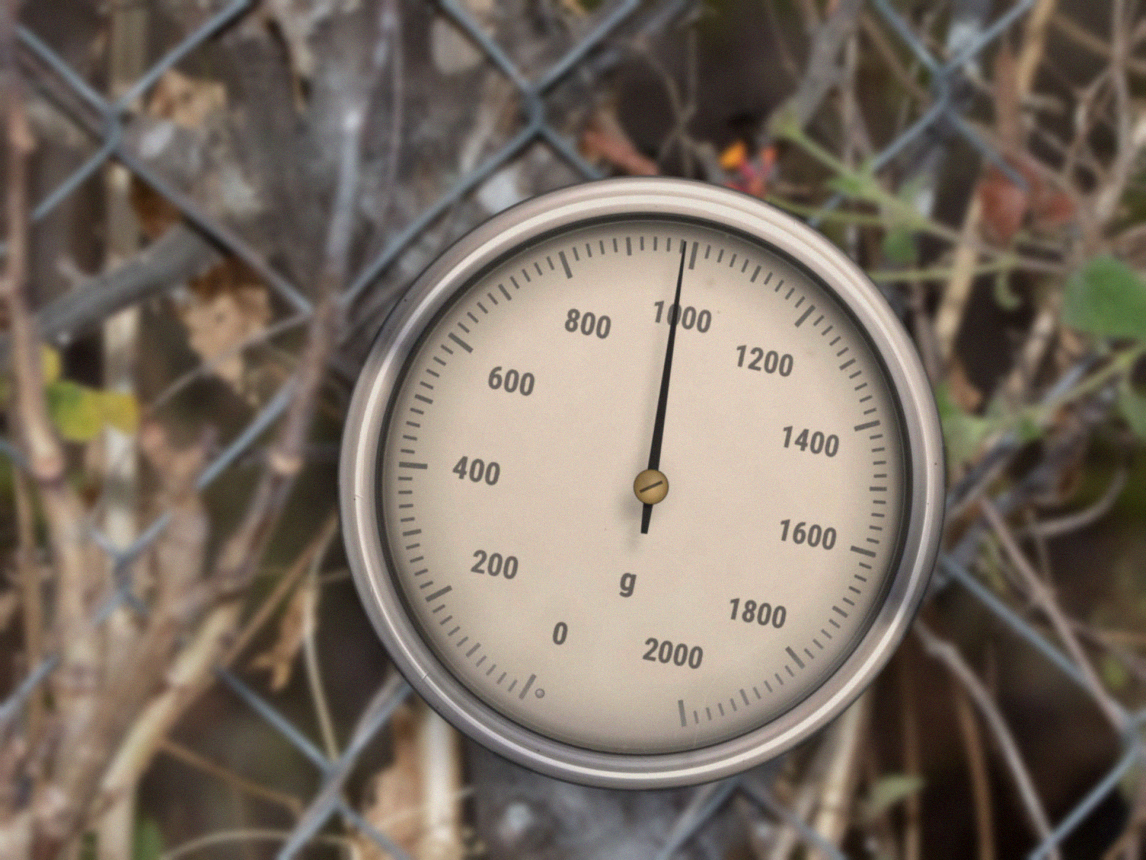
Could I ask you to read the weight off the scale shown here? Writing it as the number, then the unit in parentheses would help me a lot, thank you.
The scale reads 980 (g)
